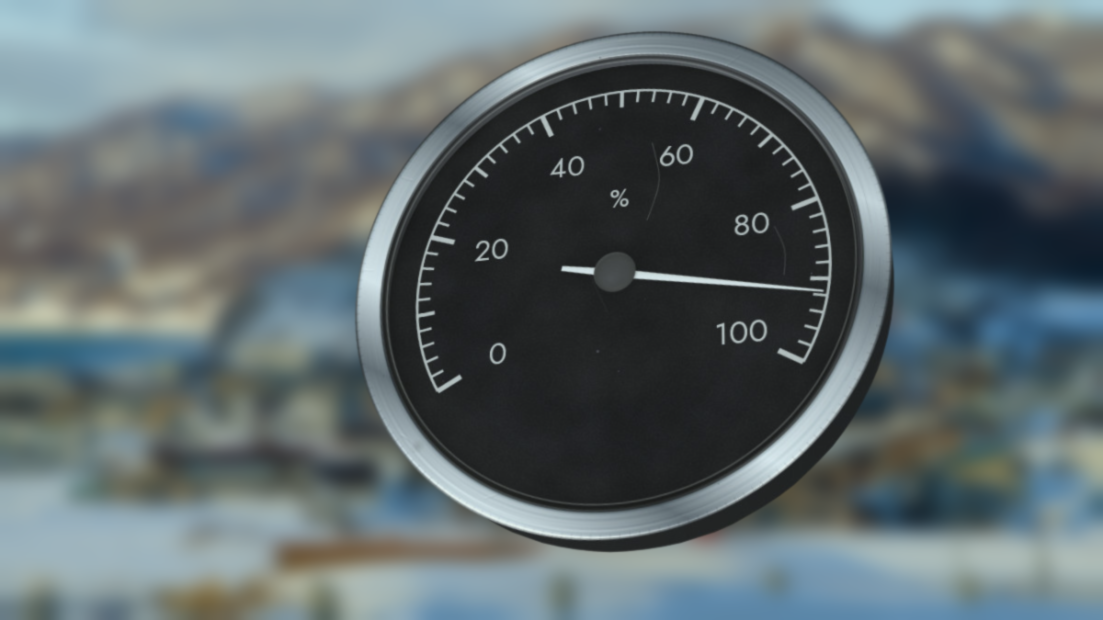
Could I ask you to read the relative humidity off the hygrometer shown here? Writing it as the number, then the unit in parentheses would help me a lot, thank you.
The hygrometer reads 92 (%)
